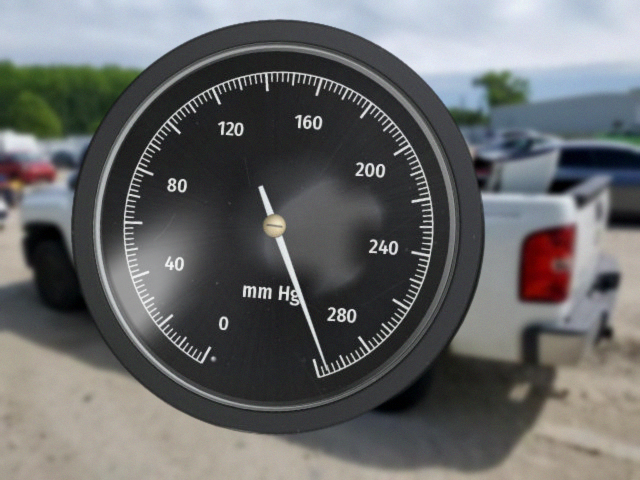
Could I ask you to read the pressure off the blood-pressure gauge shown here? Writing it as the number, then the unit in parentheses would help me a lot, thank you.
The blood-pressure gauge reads 296 (mmHg)
